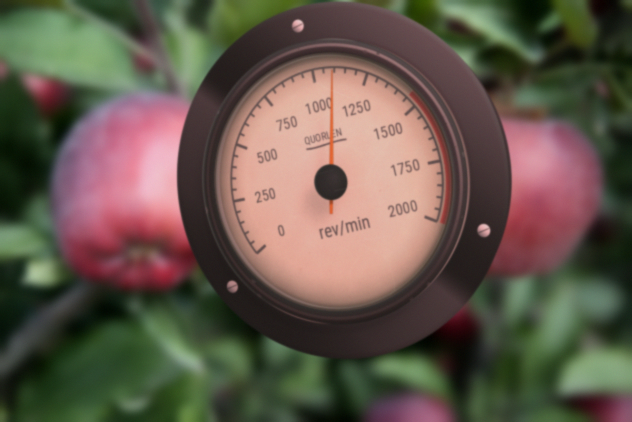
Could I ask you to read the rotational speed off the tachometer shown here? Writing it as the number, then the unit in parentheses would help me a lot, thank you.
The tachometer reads 1100 (rpm)
